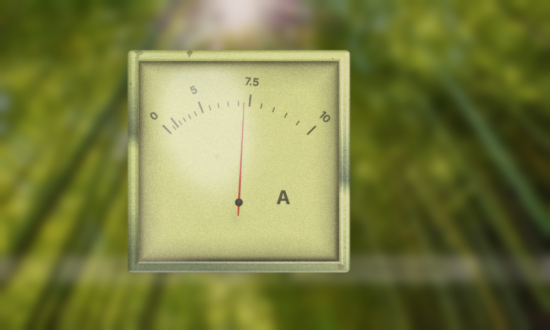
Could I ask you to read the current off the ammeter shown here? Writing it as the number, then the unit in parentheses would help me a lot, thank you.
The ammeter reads 7.25 (A)
